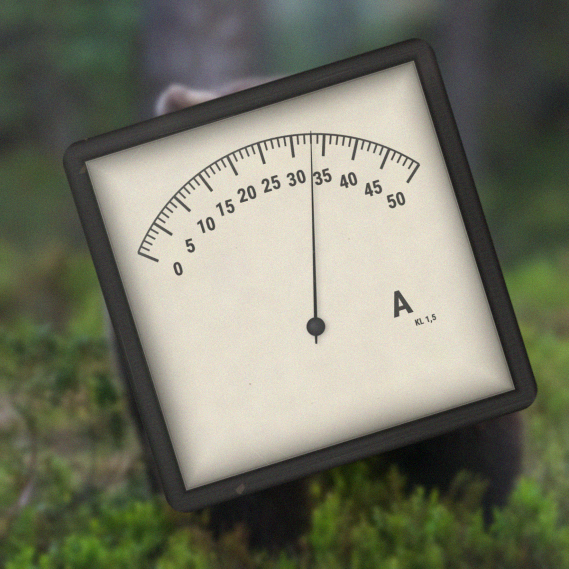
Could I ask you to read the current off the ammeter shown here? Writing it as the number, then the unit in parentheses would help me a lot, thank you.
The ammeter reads 33 (A)
